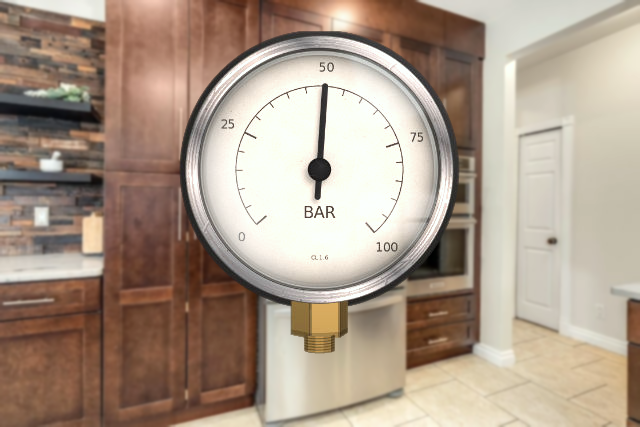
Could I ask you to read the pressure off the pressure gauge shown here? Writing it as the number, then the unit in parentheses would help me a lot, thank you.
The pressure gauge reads 50 (bar)
